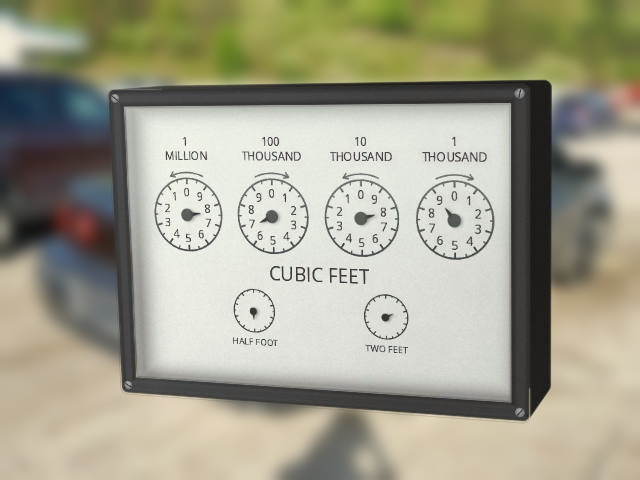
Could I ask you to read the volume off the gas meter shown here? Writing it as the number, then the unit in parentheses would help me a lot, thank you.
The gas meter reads 767900 (ft³)
